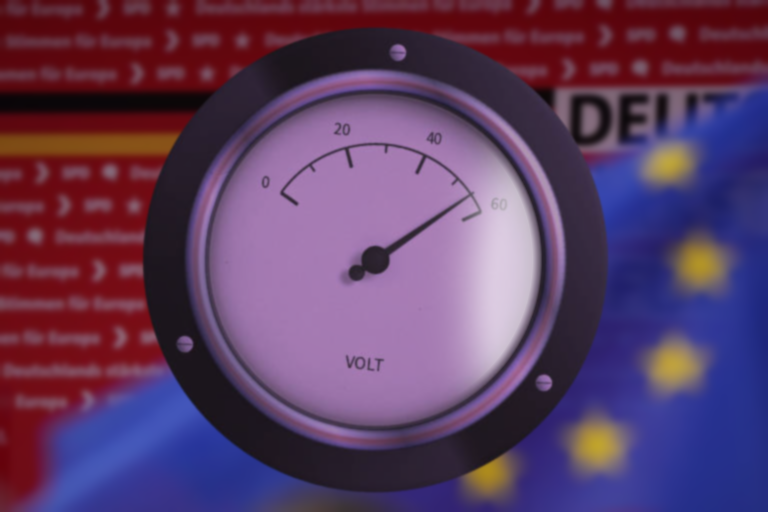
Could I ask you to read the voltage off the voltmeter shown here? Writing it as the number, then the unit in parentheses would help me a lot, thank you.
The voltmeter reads 55 (V)
